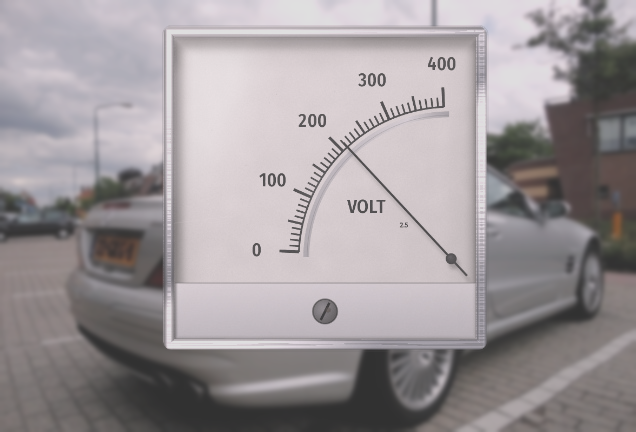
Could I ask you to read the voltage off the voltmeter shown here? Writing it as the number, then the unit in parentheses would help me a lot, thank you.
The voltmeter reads 210 (V)
